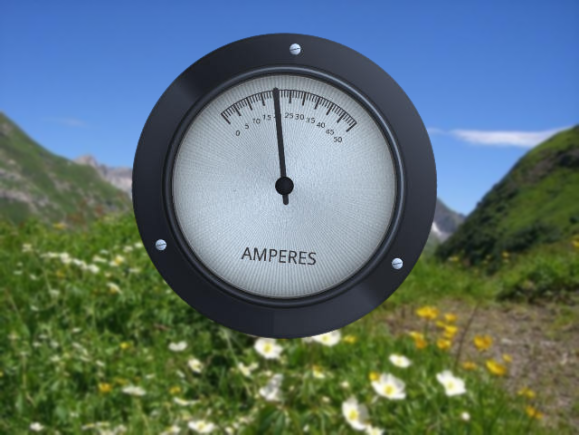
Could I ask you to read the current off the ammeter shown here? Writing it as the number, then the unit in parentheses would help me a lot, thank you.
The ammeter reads 20 (A)
